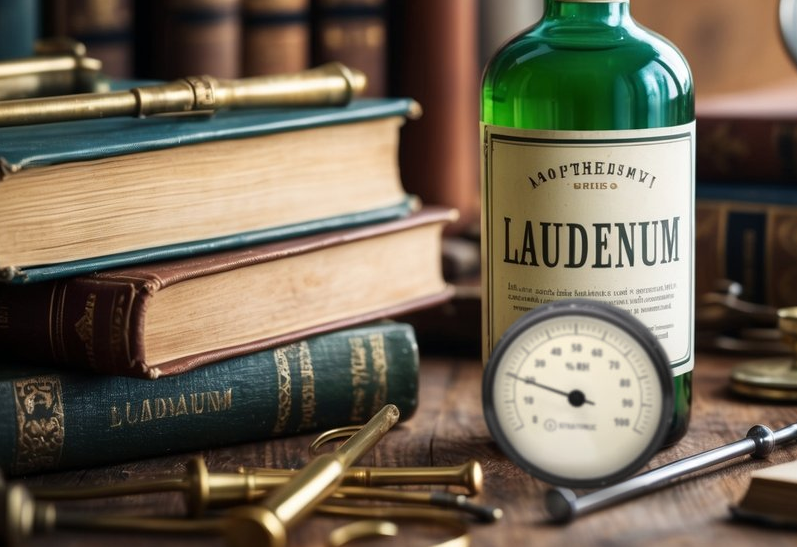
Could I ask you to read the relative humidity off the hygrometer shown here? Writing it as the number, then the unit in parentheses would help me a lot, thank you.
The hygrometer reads 20 (%)
